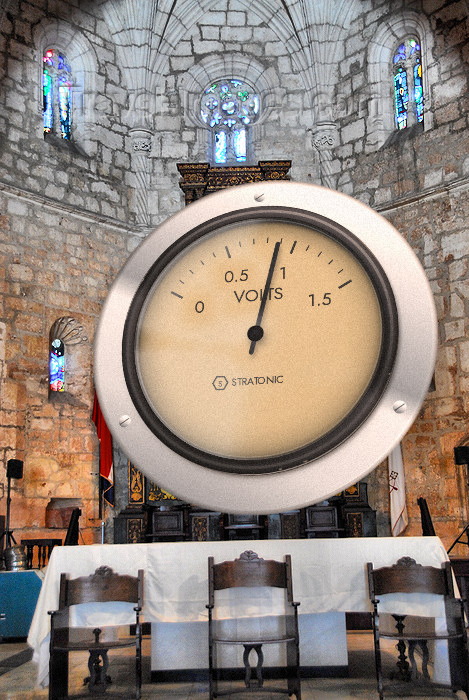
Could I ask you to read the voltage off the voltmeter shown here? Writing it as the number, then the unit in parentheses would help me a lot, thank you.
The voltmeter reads 0.9 (V)
